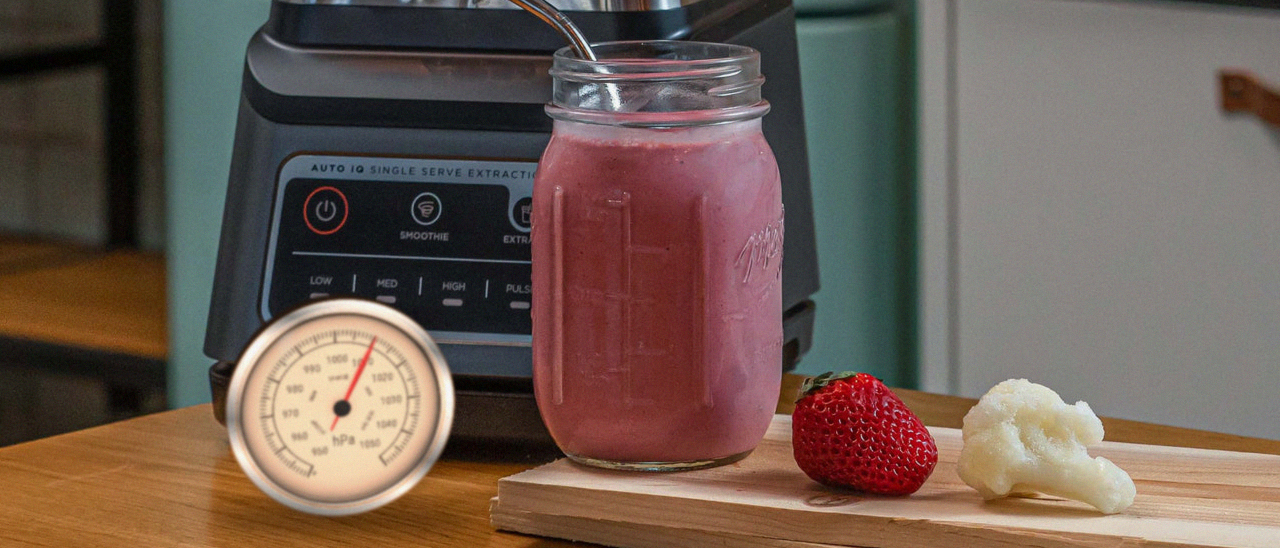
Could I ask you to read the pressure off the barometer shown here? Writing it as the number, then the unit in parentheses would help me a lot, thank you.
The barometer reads 1010 (hPa)
